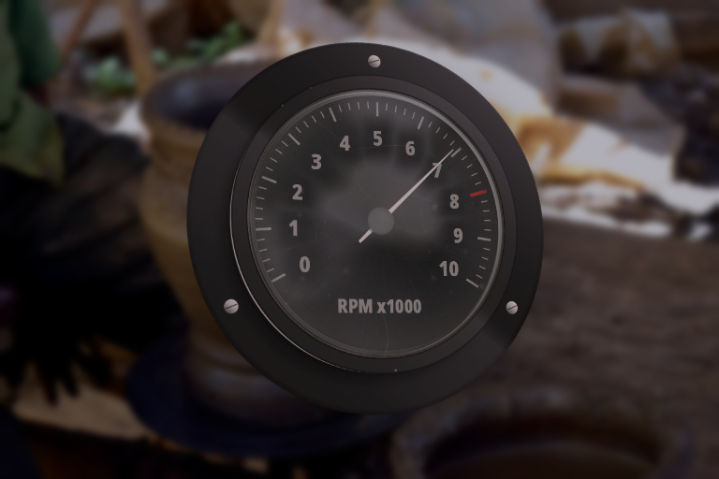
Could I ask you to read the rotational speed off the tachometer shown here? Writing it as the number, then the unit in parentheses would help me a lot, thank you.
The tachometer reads 6900 (rpm)
